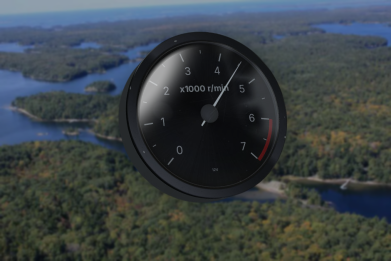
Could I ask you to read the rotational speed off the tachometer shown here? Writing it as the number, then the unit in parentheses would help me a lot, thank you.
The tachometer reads 4500 (rpm)
